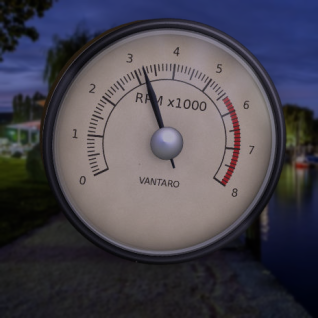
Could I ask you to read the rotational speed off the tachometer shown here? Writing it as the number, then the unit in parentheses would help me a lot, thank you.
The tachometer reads 3200 (rpm)
